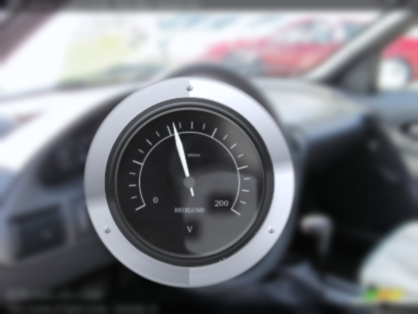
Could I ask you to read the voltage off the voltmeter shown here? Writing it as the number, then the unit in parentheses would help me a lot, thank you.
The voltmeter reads 85 (V)
